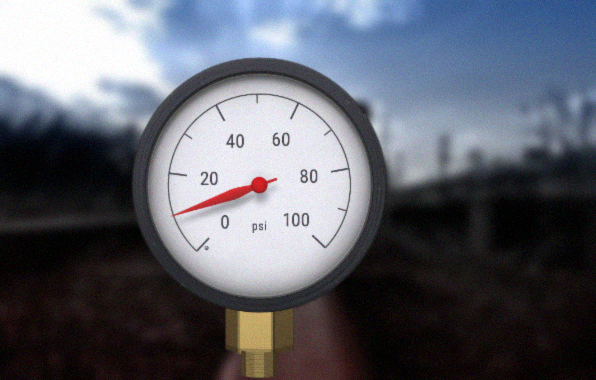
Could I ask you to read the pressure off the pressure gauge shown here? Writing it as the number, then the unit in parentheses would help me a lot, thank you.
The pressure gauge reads 10 (psi)
